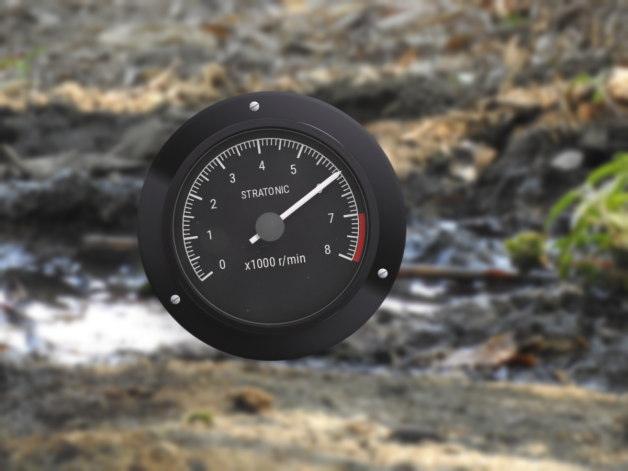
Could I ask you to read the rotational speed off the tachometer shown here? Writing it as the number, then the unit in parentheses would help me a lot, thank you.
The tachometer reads 6000 (rpm)
